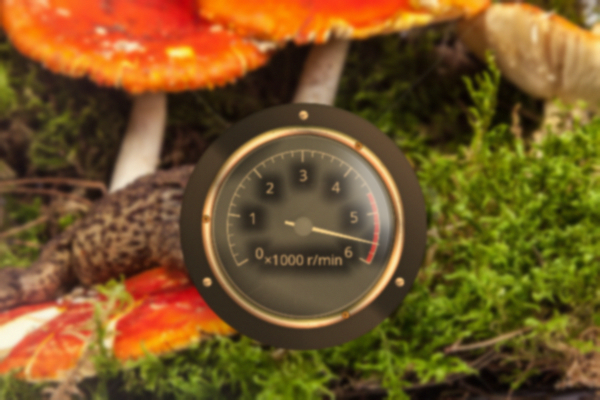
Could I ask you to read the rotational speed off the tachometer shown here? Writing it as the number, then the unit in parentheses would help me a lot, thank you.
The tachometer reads 5600 (rpm)
